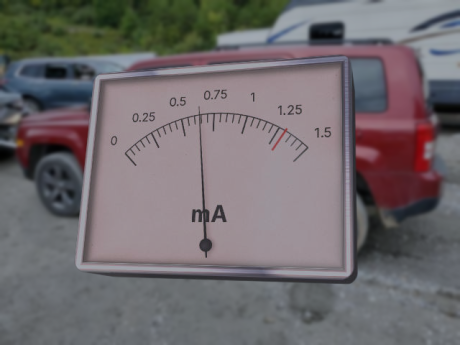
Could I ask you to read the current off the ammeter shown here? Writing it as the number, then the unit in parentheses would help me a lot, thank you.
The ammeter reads 0.65 (mA)
